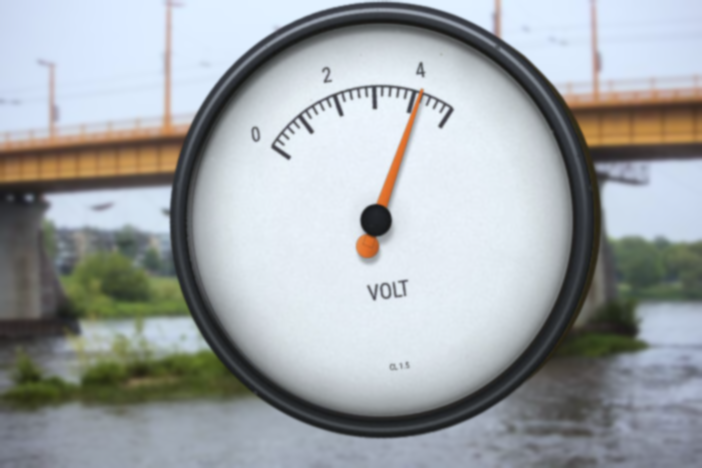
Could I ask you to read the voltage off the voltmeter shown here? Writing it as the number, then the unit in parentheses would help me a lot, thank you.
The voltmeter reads 4.2 (V)
